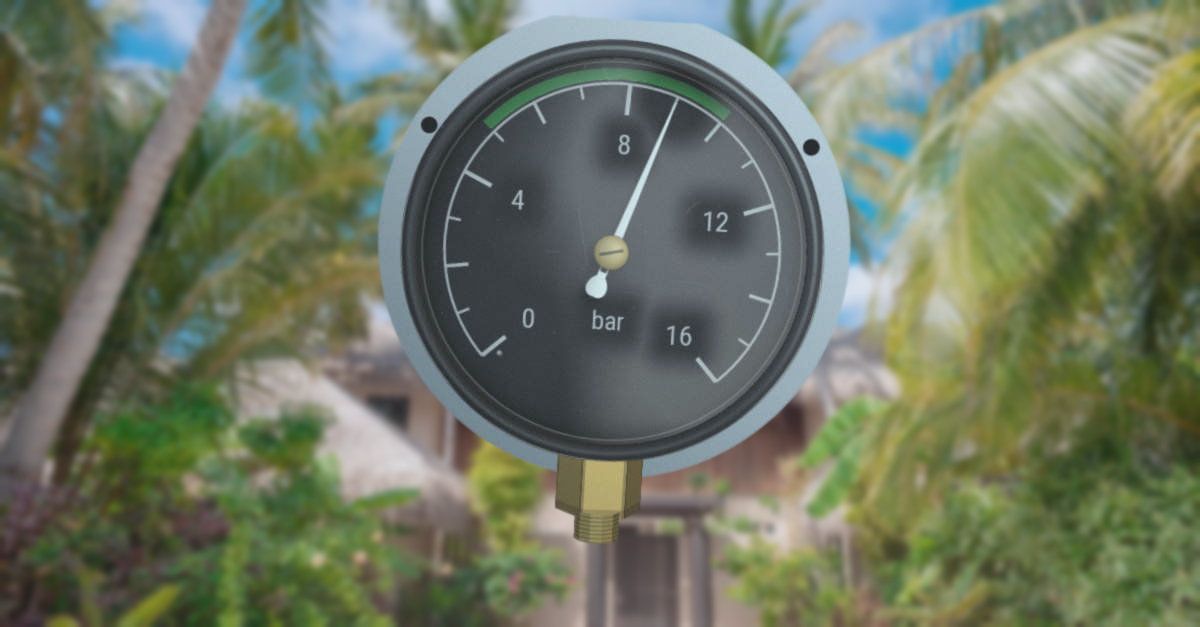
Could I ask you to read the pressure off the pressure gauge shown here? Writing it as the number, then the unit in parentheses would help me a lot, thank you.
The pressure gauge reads 9 (bar)
